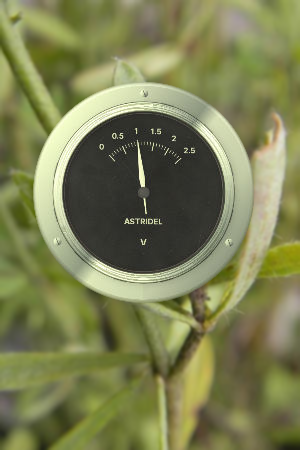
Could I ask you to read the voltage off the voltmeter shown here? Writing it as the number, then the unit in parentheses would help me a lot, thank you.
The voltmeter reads 1 (V)
